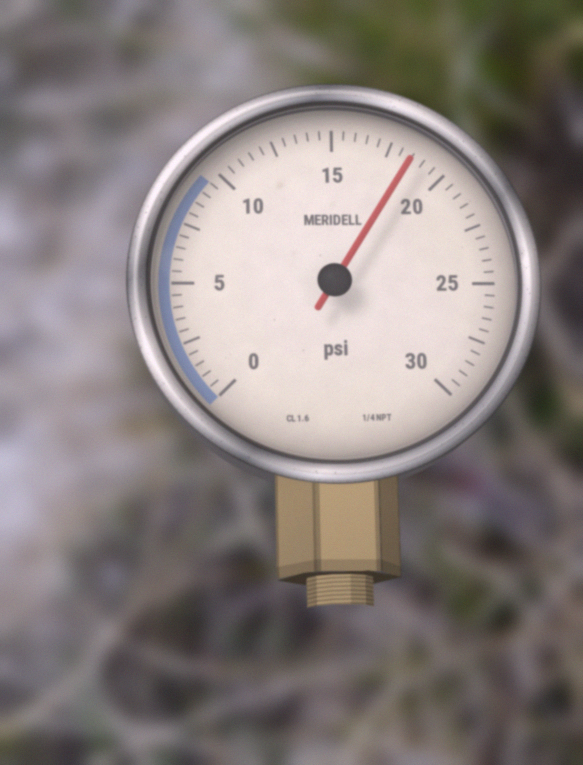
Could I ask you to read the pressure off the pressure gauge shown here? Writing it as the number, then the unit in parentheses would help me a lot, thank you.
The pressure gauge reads 18.5 (psi)
